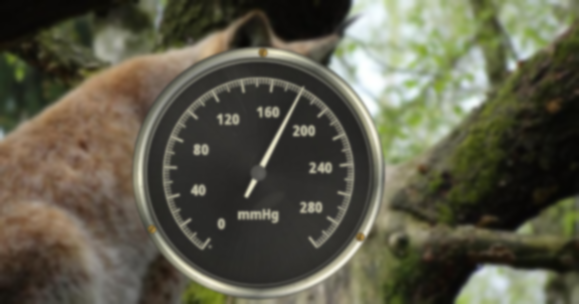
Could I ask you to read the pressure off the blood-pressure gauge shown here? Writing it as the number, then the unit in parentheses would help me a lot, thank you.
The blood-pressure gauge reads 180 (mmHg)
